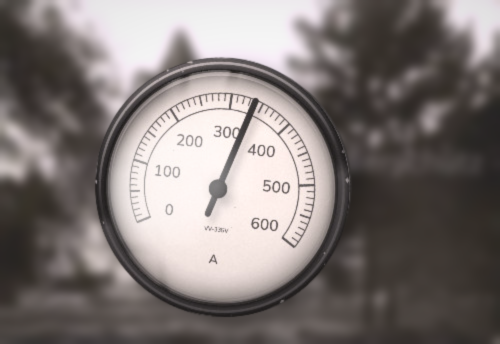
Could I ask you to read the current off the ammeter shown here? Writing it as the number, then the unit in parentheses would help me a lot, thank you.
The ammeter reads 340 (A)
